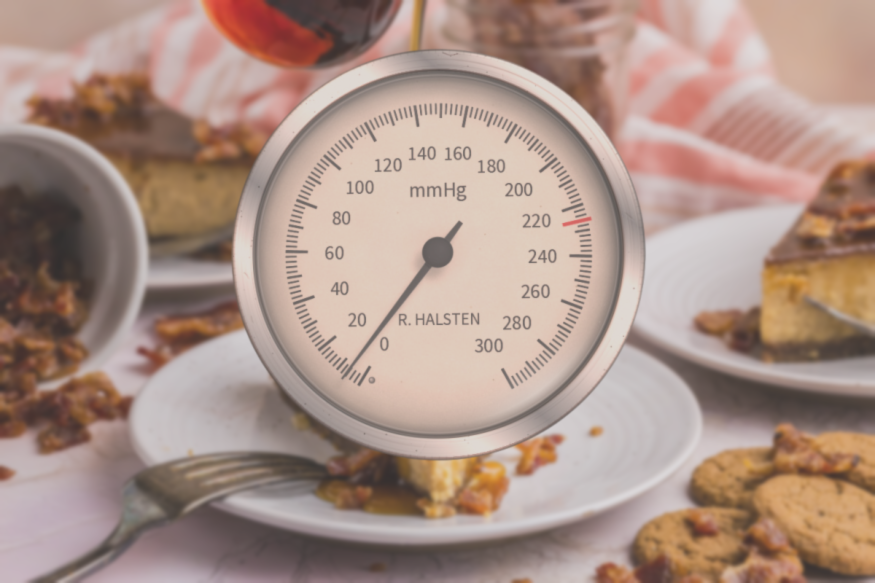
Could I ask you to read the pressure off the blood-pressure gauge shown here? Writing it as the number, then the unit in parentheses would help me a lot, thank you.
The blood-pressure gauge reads 6 (mmHg)
